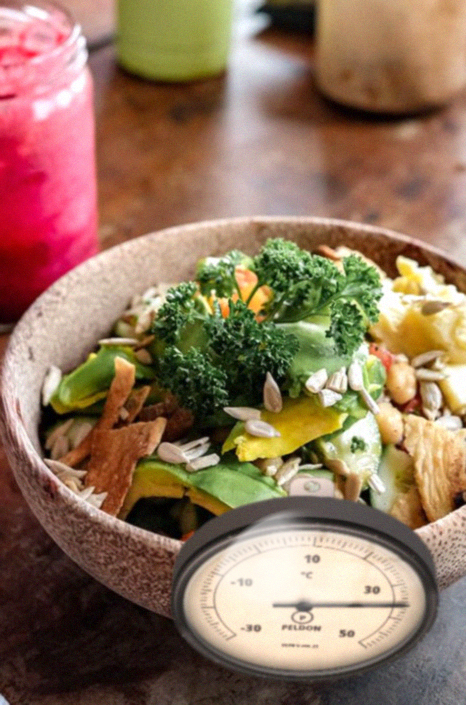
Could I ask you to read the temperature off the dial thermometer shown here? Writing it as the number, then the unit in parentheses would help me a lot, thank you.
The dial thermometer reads 35 (°C)
